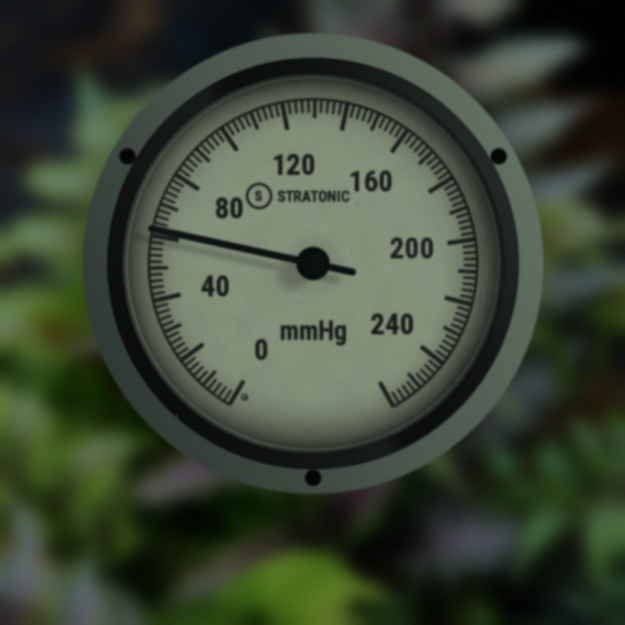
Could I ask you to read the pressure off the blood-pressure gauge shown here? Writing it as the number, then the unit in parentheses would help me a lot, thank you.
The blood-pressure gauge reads 62 (mmHg)
